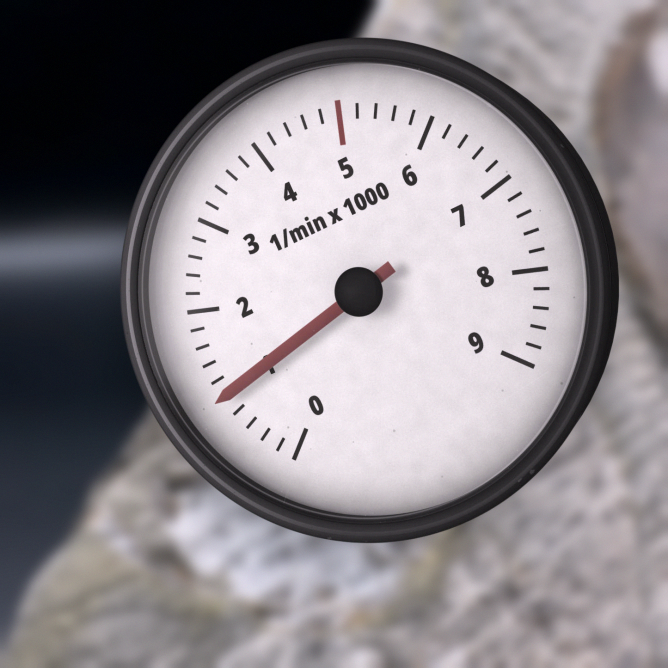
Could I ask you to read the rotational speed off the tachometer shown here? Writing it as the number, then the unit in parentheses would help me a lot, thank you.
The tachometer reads 1000 (rpm)
